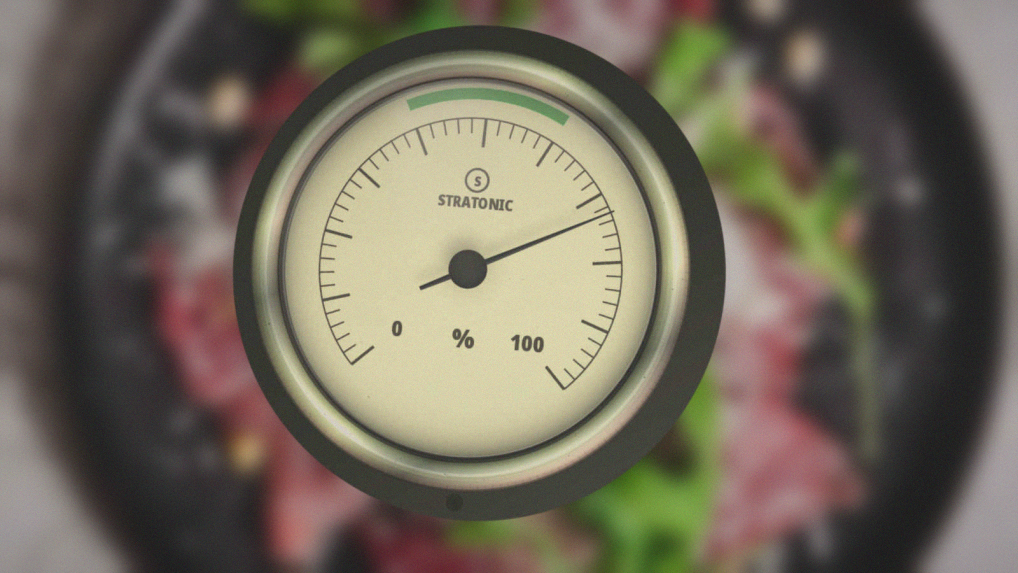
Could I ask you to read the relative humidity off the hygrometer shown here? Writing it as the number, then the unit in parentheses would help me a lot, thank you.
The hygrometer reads 73 (%)
